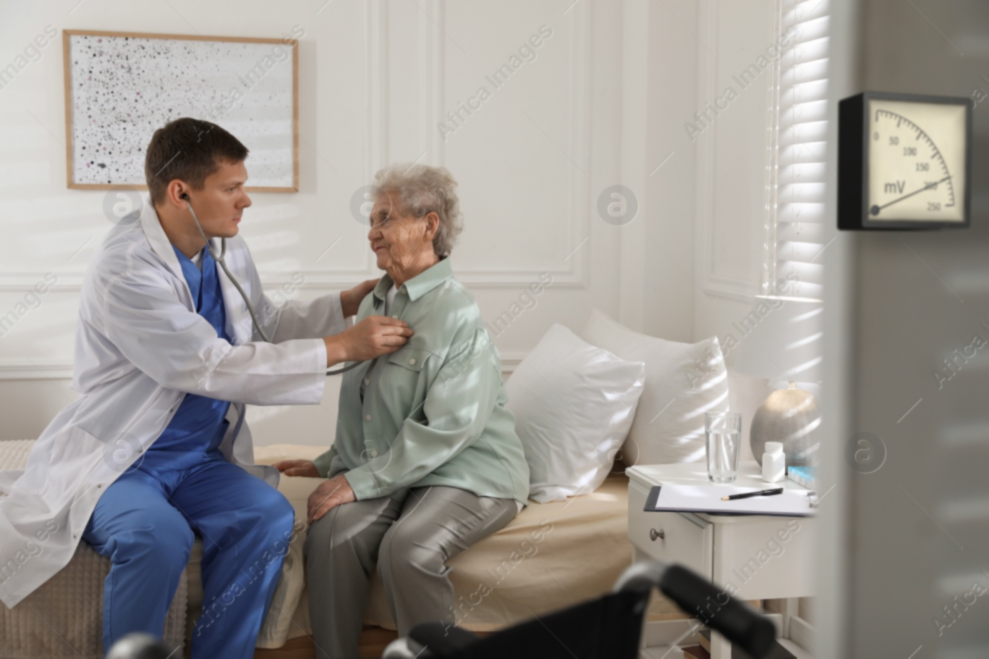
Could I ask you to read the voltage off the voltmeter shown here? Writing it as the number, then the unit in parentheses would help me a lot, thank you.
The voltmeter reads 200 (mV)
